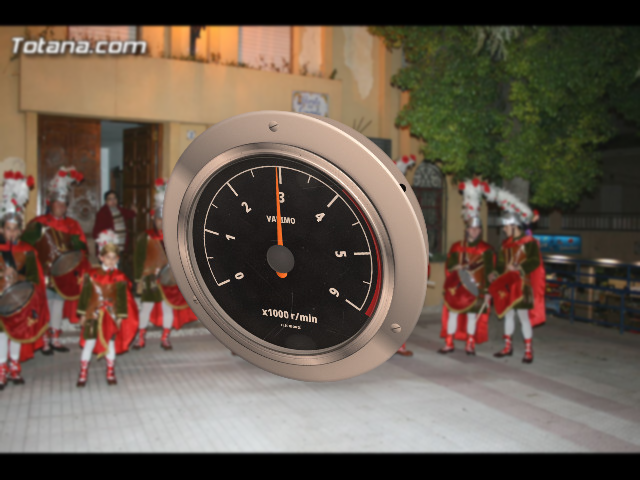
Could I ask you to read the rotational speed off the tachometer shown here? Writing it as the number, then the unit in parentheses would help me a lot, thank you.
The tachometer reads 3000 (rpm)
